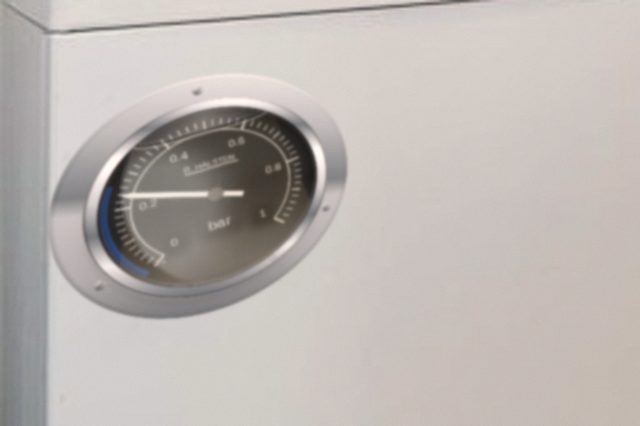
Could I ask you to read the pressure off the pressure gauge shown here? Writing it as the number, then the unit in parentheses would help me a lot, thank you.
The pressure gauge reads 0.24 (bar)
